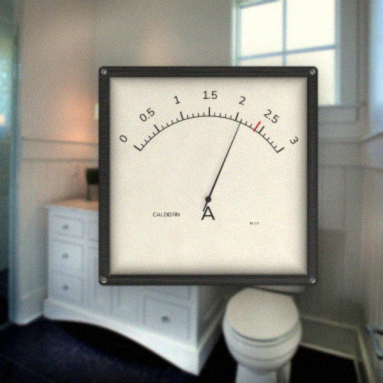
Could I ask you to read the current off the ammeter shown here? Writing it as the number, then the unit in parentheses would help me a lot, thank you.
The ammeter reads 2.1 (A)
